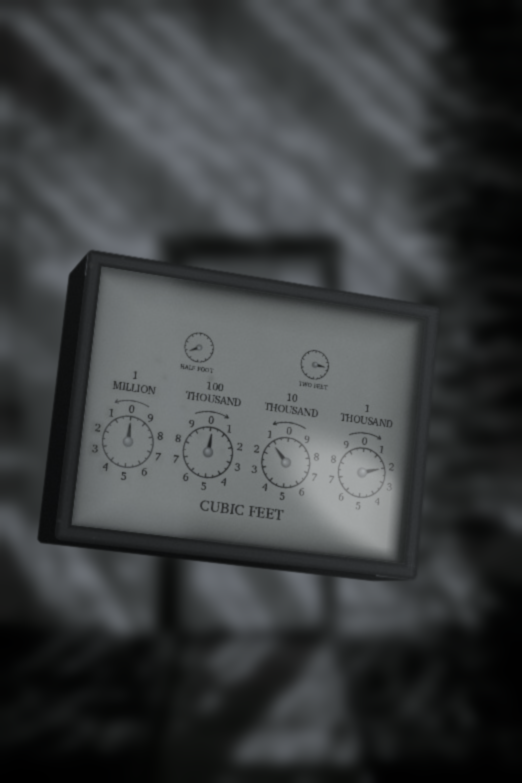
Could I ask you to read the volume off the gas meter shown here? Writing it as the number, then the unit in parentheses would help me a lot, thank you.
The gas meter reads 1200 (ft³)
